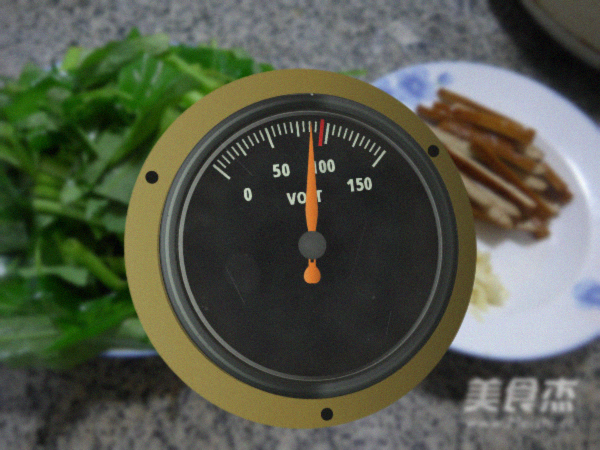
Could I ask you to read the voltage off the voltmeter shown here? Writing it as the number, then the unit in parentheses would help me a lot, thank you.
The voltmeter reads 85 (V)
